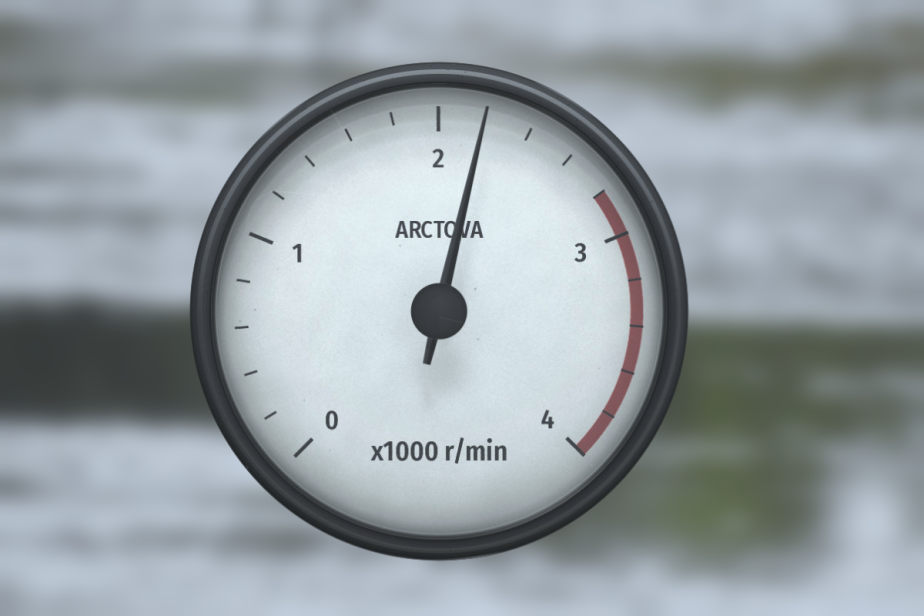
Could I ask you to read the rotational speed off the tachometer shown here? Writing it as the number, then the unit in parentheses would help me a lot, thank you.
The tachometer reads 2200 (rpm)
